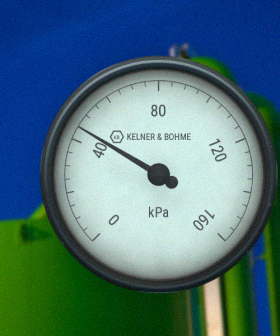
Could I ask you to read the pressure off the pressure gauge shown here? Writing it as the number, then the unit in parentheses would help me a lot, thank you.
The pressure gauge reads 45 (kPa)
